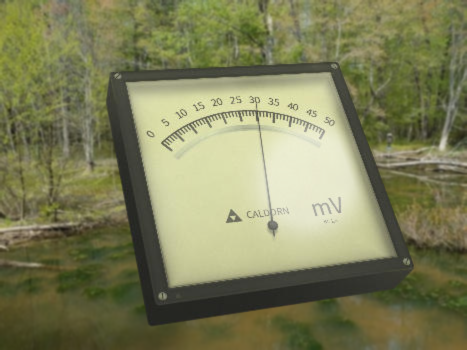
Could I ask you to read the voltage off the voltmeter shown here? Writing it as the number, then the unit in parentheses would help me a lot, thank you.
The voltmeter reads 30 (mV)
